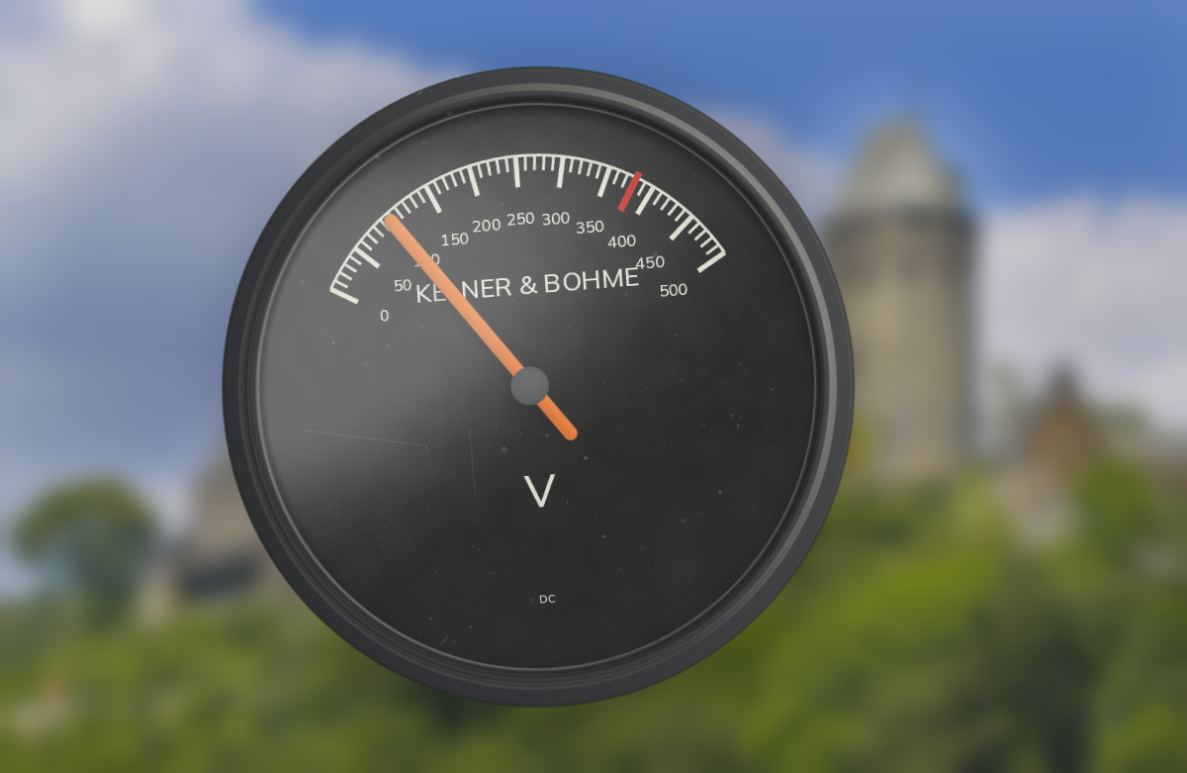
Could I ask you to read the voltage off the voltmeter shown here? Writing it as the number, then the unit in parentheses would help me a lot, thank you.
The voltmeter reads 100 (V)
